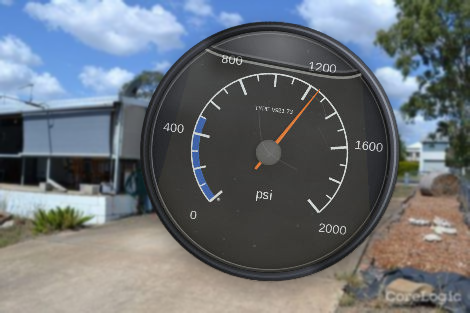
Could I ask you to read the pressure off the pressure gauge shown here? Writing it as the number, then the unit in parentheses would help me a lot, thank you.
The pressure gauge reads 1250 (psi)
